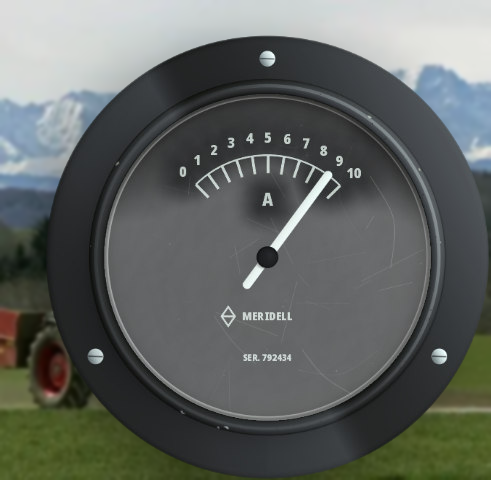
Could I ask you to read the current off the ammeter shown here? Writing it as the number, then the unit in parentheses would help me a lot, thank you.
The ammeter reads 9 (A)
